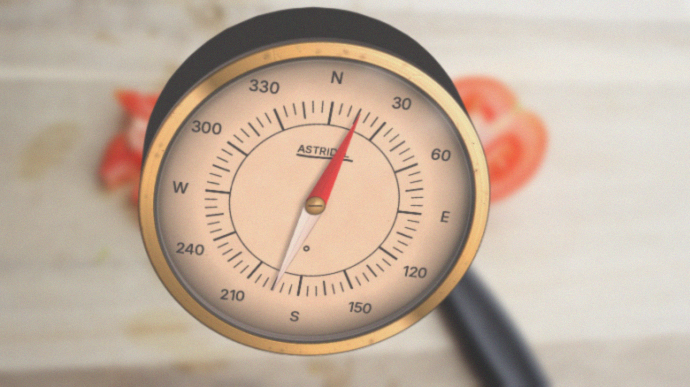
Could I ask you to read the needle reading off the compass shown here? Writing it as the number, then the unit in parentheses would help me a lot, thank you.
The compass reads 15 (°)
